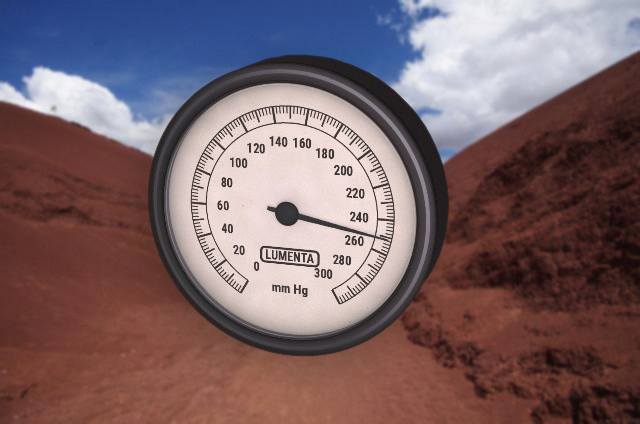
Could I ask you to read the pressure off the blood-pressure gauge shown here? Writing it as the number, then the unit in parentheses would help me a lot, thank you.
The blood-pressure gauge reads 250 (mmHg)
